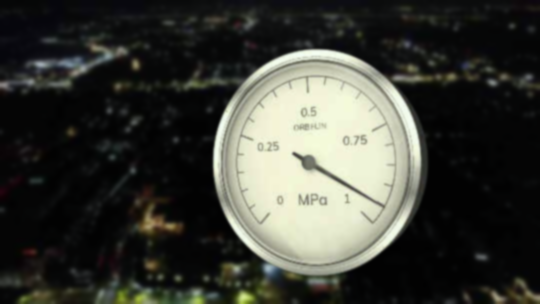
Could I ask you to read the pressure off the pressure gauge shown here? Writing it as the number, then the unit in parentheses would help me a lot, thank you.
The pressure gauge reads 0.95 (MPa)
